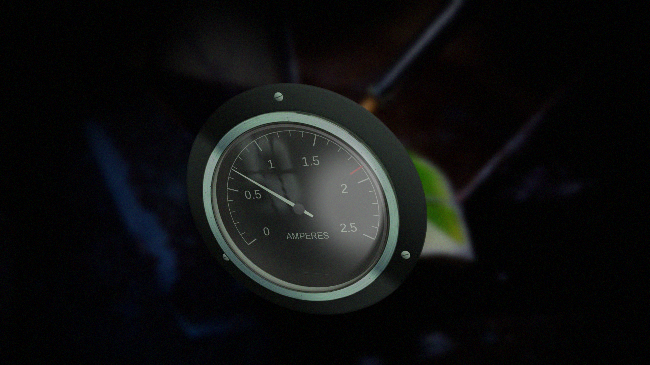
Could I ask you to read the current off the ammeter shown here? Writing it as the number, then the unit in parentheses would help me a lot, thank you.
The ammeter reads 0.7 (A)
